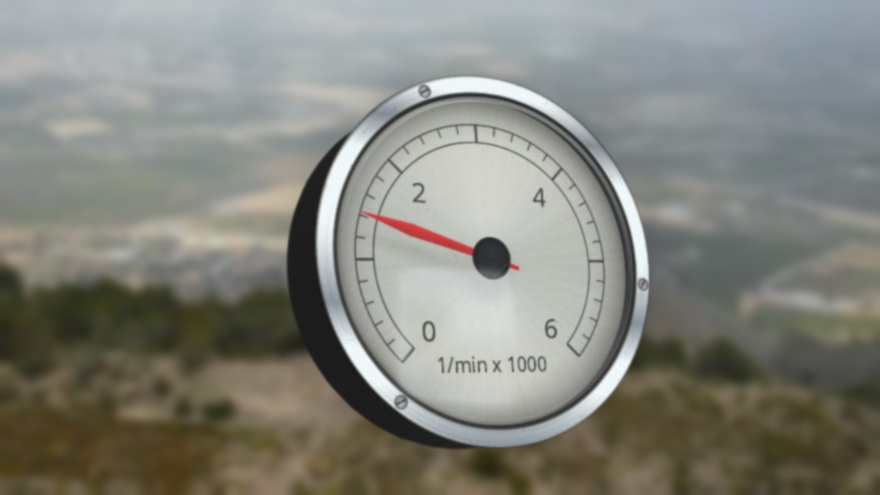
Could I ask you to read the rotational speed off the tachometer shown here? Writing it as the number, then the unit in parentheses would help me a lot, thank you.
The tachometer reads 1400 (rpm)
